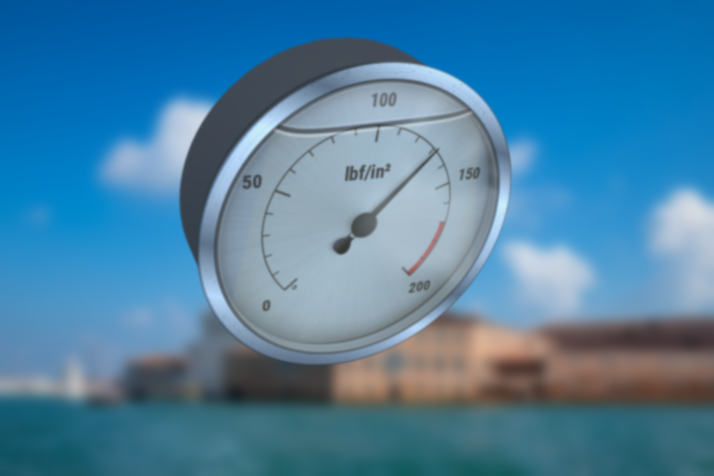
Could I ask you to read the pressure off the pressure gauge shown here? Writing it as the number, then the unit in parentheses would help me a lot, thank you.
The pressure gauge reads 130 (psi)
